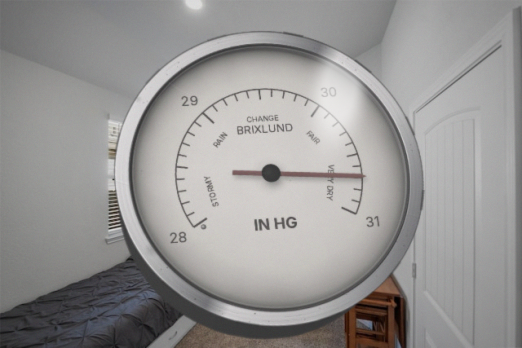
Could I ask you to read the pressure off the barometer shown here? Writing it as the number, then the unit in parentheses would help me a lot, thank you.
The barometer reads 30.7 (inHg)
